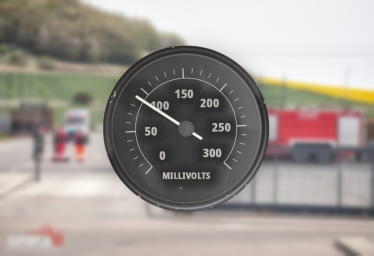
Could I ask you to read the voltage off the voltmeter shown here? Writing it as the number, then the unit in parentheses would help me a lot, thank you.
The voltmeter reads 90 (mV)
